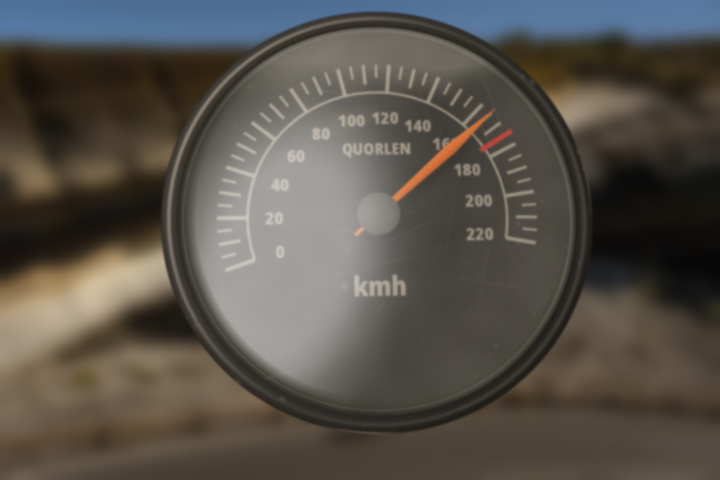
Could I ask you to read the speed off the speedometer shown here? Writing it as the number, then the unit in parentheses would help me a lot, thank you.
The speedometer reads 165 (km/h)
